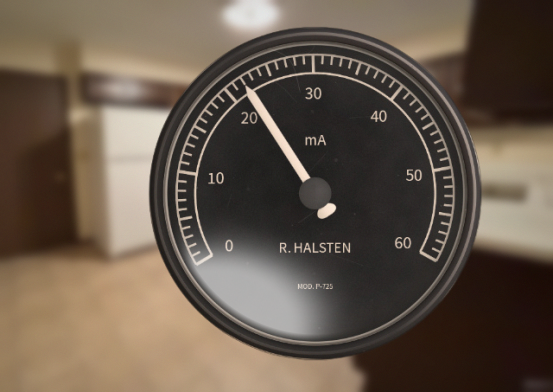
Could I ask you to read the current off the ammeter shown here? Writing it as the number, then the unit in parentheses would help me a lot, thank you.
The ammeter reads 22 (mA)
